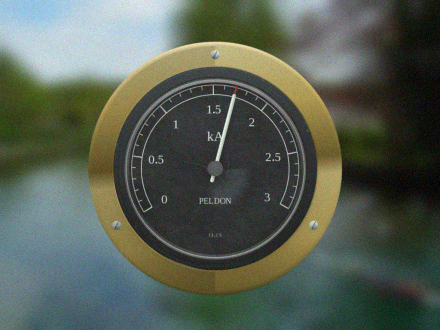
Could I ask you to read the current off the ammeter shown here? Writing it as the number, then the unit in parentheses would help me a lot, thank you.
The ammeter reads 1.7 (kA)
